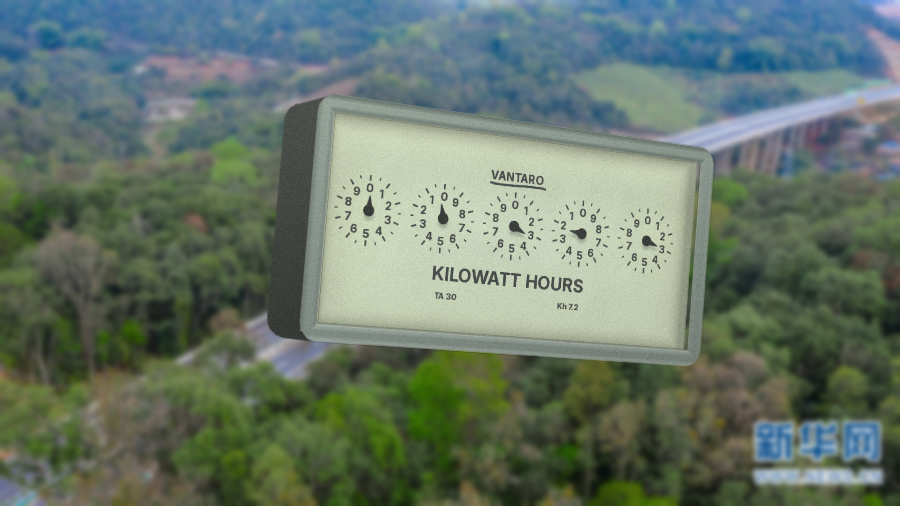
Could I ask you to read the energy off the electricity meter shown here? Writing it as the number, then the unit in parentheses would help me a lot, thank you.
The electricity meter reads 323 (kWh)
